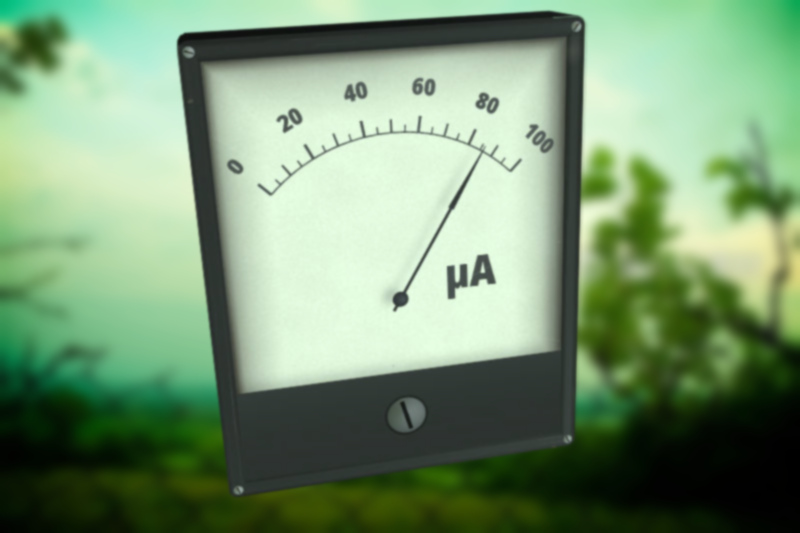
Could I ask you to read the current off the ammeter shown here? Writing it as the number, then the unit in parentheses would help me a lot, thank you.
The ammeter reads 85 (µA)
